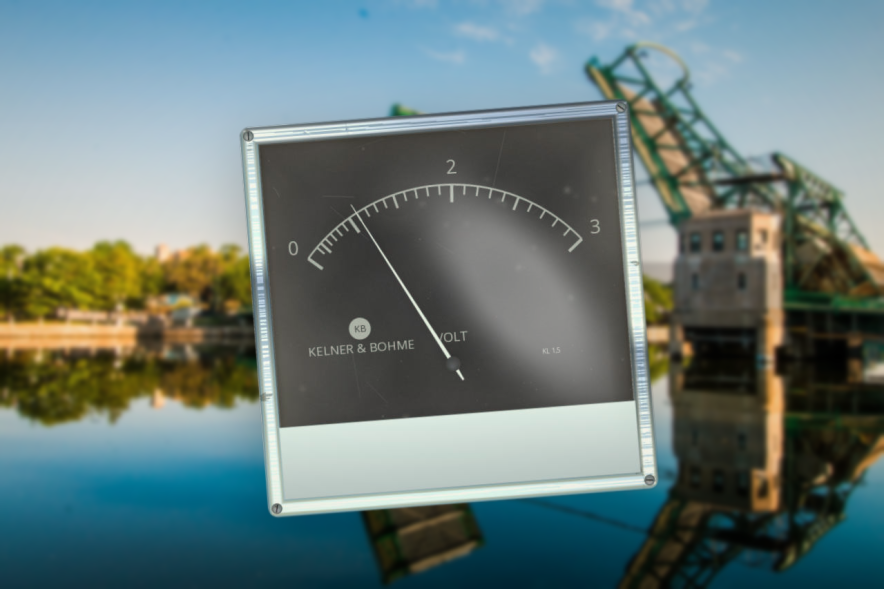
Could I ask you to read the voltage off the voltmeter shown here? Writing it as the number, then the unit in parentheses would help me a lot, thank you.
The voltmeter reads 1.1 (V)
